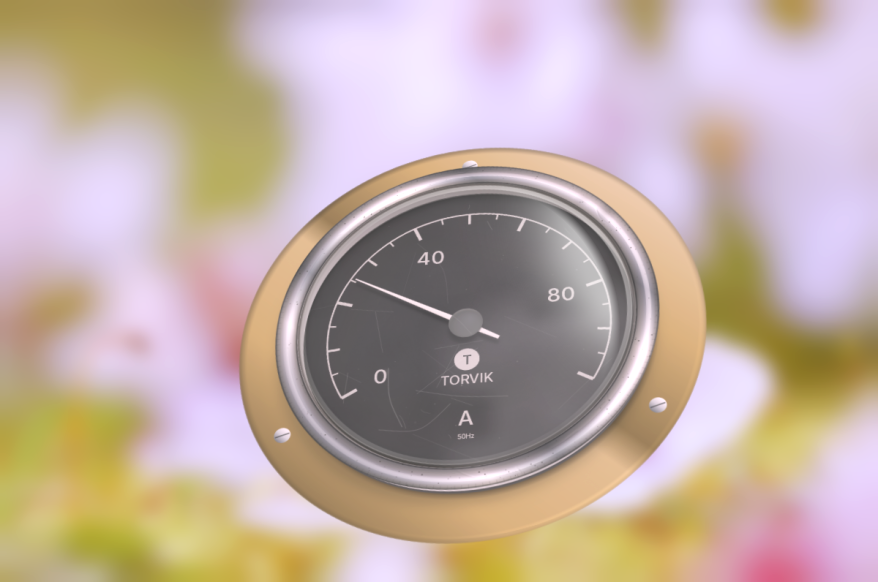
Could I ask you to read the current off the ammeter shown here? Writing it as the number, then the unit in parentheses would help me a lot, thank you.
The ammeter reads 25 (A)
